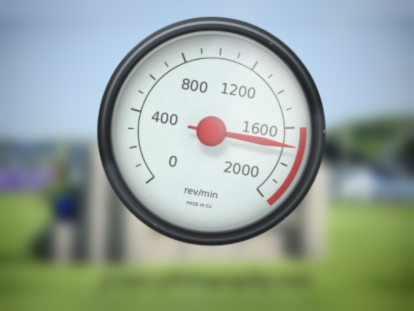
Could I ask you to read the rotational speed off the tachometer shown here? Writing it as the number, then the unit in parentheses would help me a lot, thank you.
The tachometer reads 1700 (rpm)
